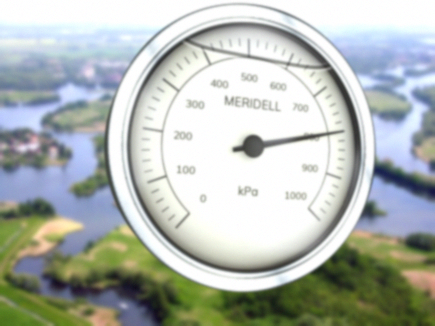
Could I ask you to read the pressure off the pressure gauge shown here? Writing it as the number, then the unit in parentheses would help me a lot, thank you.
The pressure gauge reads 800 (kPa)
